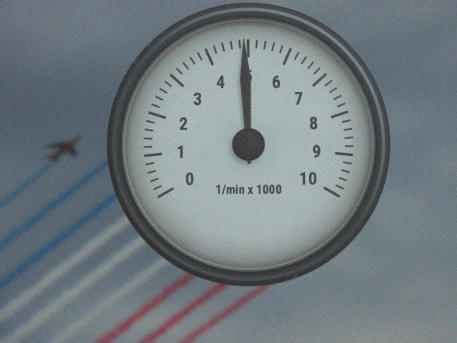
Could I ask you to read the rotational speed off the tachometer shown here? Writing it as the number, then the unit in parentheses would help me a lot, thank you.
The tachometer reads 4900 (rpm)
